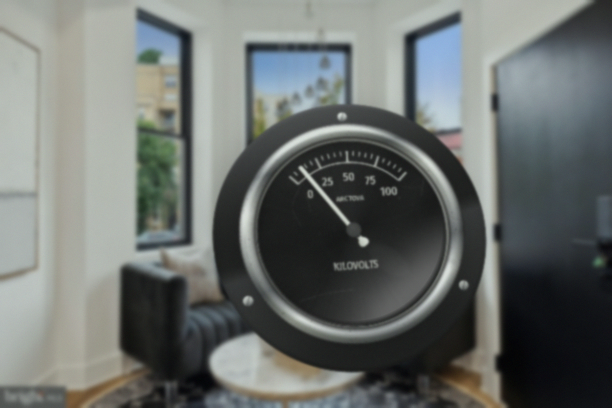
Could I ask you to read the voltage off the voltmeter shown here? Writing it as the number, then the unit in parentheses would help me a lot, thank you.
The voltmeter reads 10 (kV)
